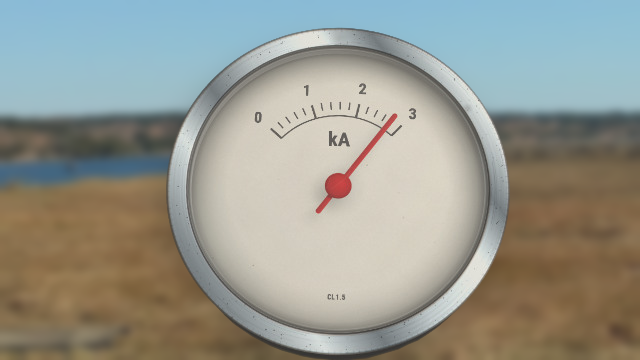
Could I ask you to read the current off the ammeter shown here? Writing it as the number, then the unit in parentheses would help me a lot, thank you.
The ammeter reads 2.8 (kA)
